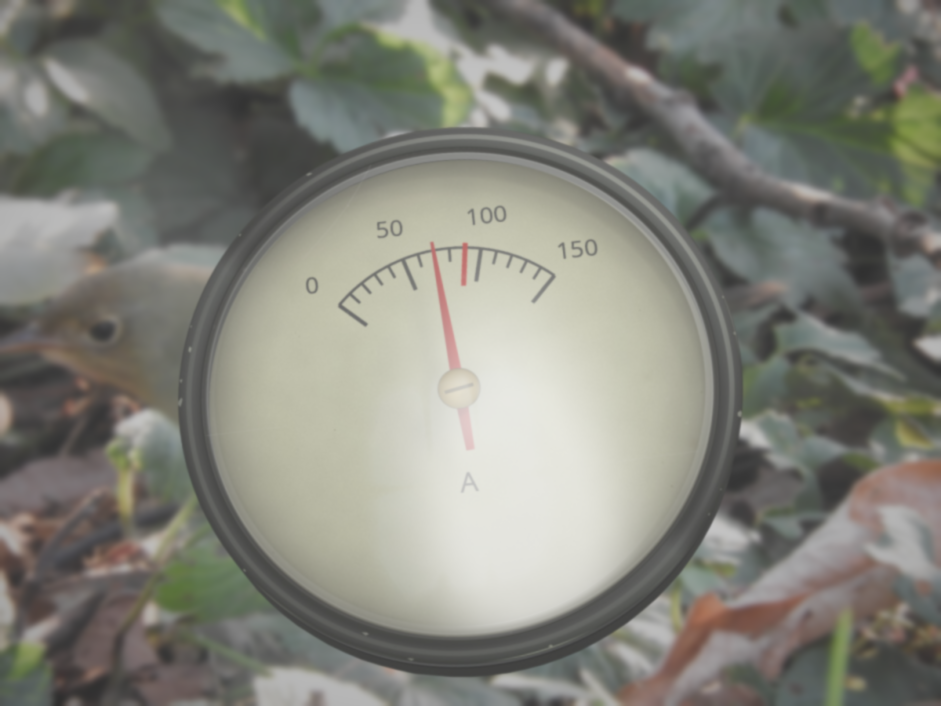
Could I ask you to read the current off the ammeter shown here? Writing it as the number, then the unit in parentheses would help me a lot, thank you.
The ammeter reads 70 (A)
